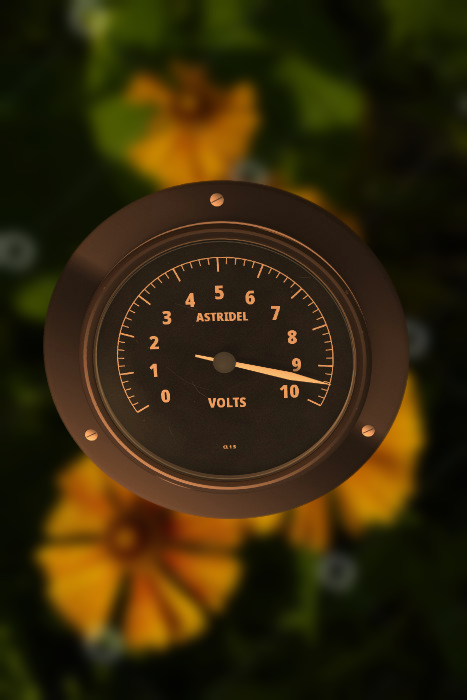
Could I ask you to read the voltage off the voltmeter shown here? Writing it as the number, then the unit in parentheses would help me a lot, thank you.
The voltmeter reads 9.4 (V)
